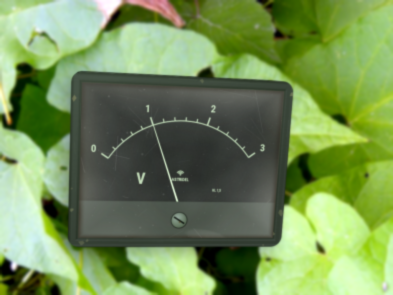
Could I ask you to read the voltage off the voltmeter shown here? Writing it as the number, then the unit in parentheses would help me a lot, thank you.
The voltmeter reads 1 (V)
